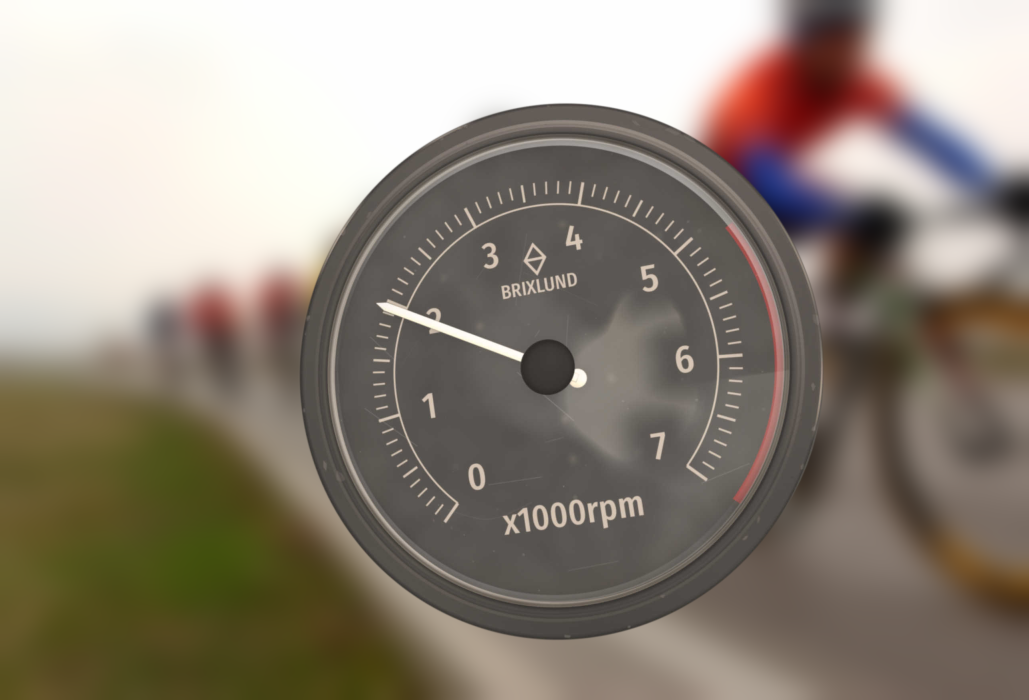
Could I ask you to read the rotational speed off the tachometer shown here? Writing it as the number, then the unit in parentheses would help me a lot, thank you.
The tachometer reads 1950 (rpm)
